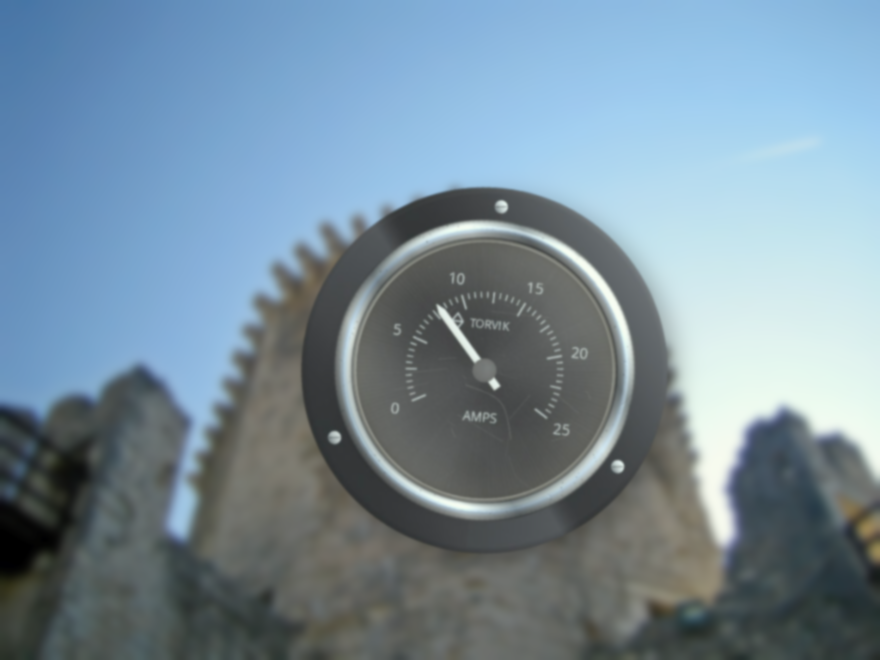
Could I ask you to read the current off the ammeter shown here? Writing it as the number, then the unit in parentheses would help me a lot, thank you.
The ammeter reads 8 (A)
